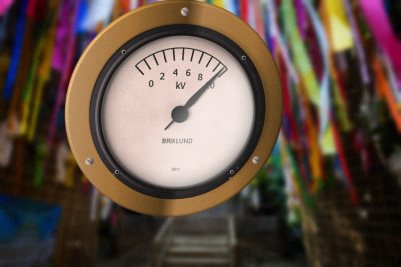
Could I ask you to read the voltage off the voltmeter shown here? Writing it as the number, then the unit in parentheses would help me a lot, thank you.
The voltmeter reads 9.5 (kV)
